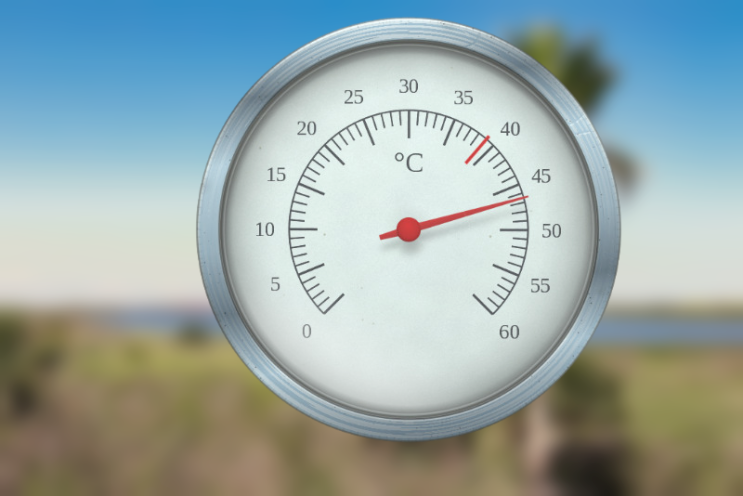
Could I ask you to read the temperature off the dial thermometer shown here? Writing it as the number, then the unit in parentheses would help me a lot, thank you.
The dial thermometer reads 46.5 (°C)
